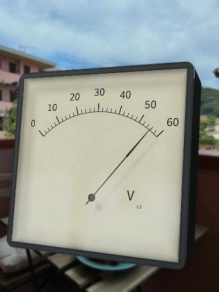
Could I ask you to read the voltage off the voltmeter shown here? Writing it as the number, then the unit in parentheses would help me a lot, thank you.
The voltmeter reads 56 (V)
